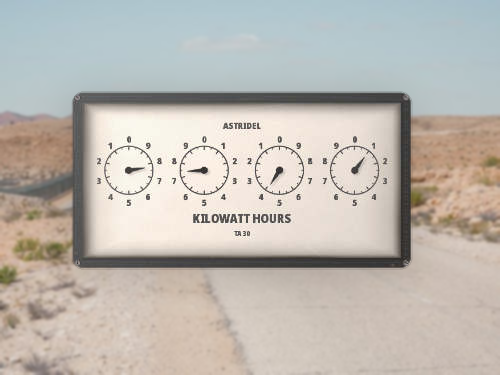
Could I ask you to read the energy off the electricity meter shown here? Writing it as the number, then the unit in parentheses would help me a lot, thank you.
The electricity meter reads 7741 (kWh)
